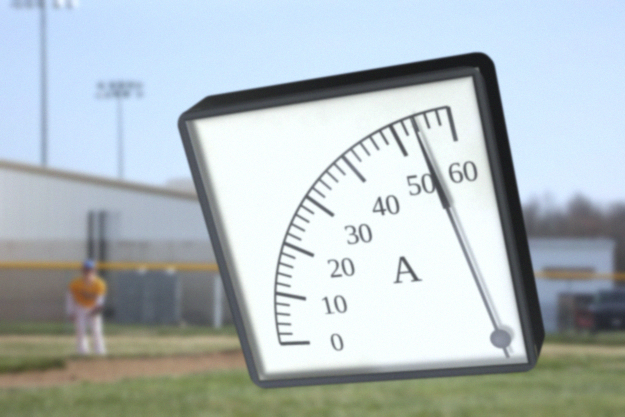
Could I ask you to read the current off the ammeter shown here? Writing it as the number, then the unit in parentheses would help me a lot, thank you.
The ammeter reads 54 (A)
